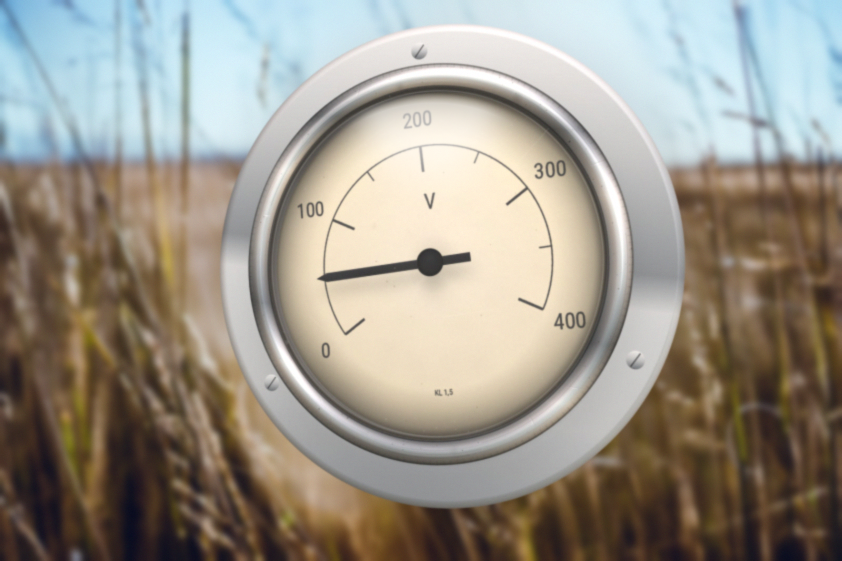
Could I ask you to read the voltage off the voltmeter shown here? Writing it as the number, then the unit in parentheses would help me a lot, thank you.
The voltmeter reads 50 (V)
